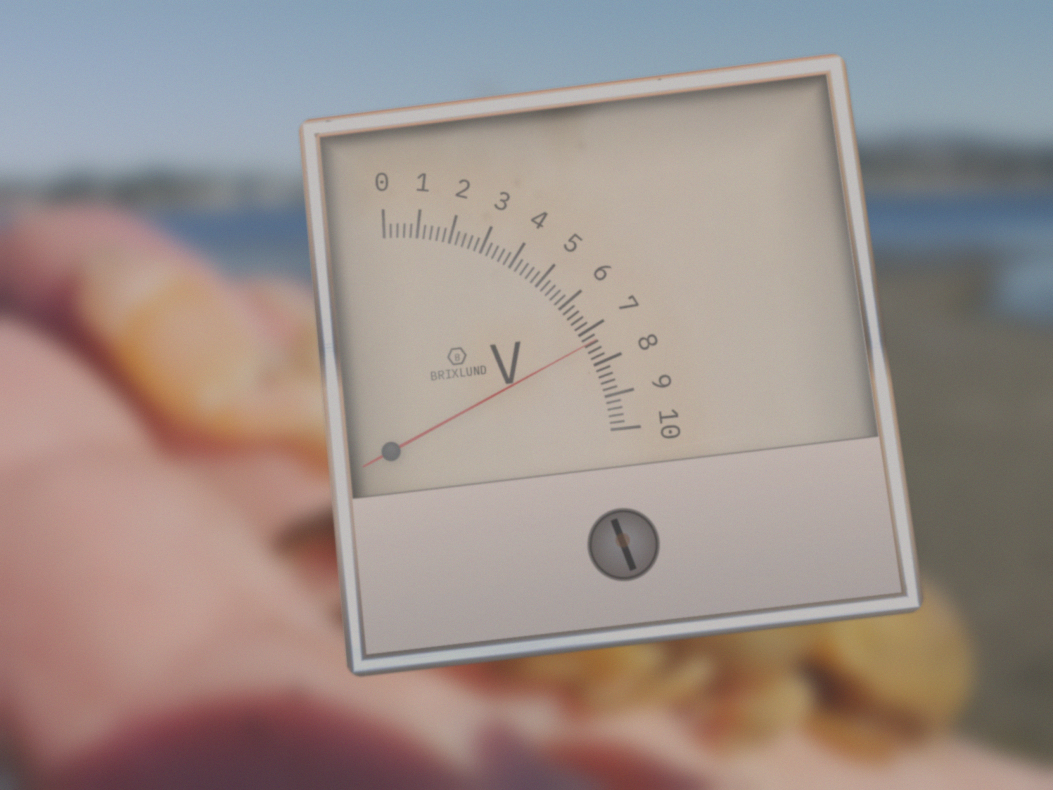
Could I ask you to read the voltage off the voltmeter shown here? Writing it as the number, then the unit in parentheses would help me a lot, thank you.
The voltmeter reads 7.4 (V)
